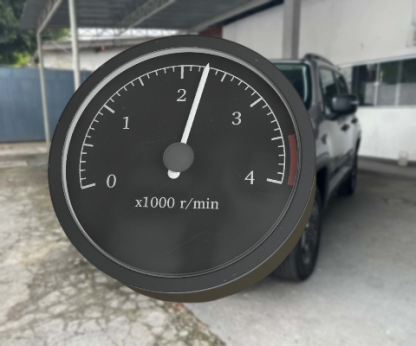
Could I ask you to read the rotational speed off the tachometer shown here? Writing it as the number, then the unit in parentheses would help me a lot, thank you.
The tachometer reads 2300 (rpm)
